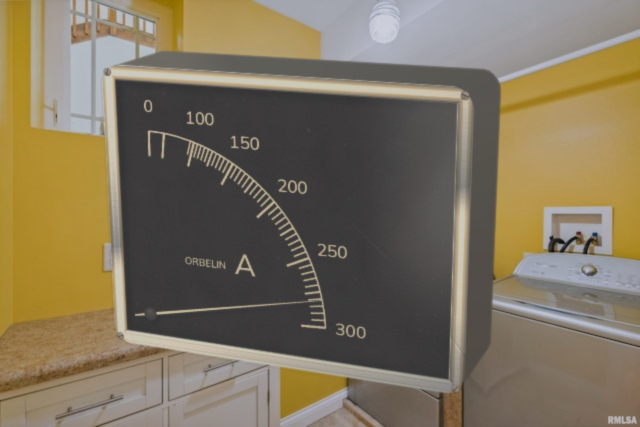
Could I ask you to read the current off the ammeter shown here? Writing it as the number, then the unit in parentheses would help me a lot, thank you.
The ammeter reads 280 (A)
